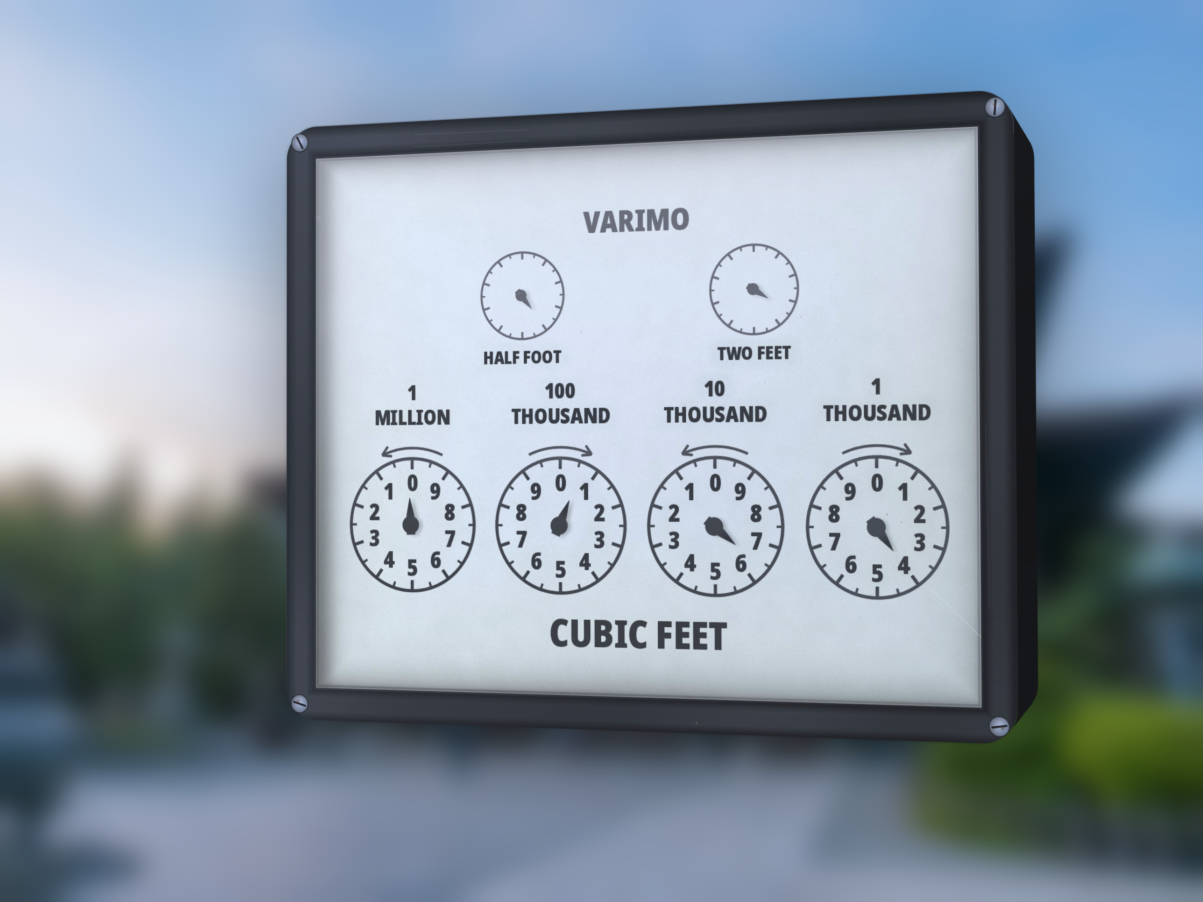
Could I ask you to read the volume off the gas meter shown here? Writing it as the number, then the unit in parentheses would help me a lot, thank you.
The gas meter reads 6400 (ft³)
